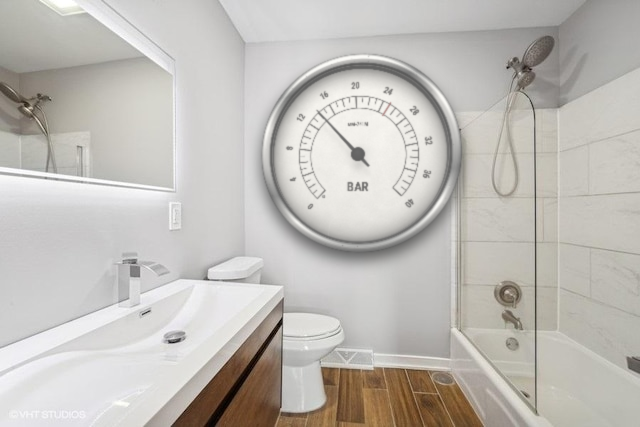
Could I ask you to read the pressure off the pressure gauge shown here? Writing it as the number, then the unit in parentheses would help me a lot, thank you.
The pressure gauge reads 14 (bar)
